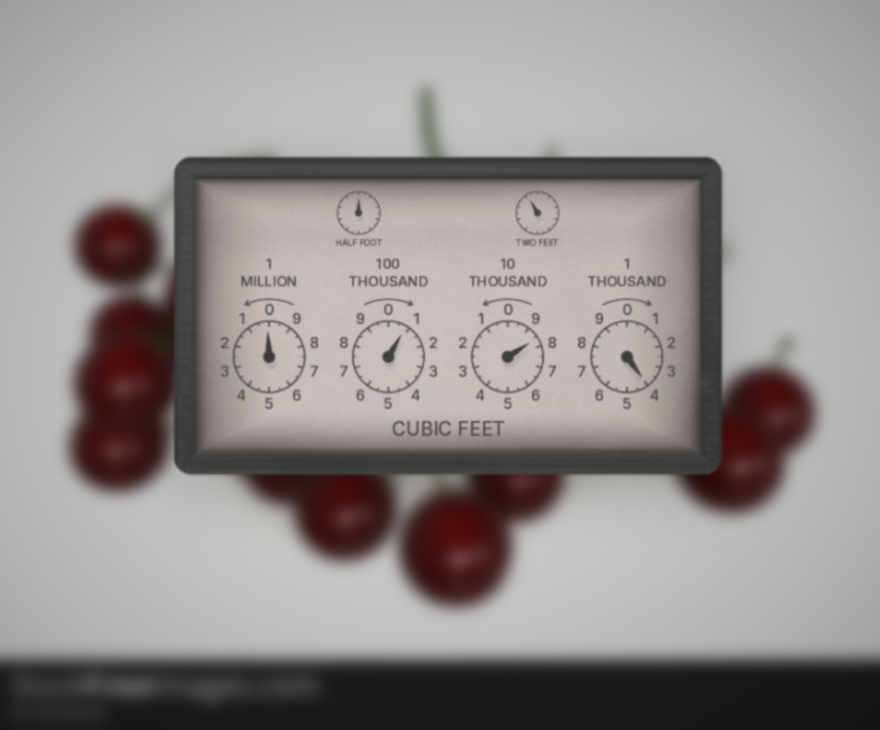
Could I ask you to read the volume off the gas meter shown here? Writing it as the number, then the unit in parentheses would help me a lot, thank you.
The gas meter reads 8400 (ft³)
